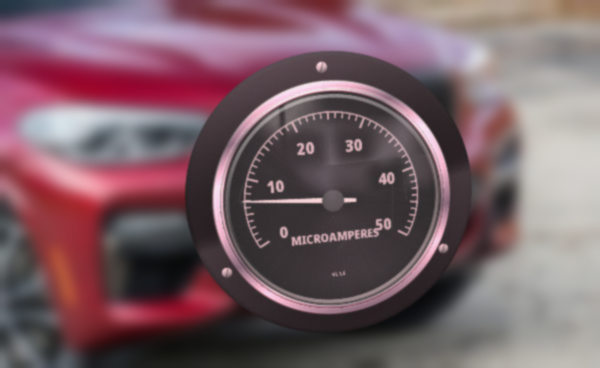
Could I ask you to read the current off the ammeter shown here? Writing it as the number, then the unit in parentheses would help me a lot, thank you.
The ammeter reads 7 (µA)
